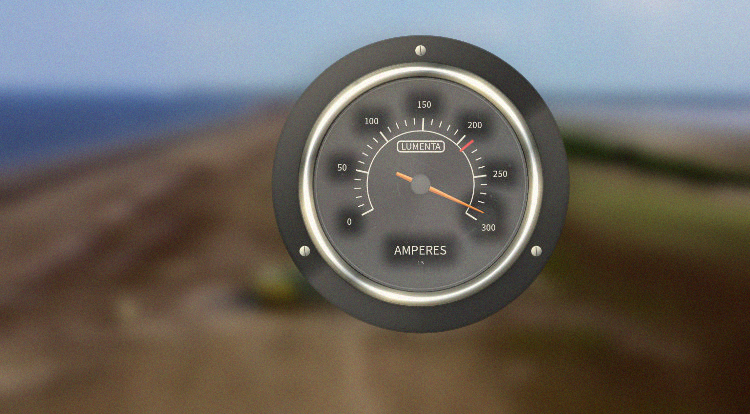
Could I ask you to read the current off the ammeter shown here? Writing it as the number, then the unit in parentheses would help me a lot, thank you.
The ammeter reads 290 (A)
